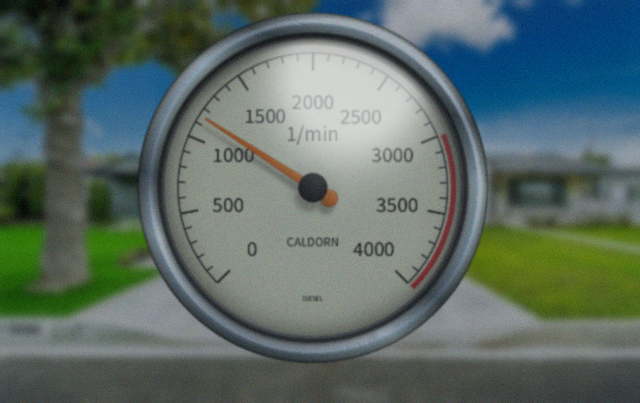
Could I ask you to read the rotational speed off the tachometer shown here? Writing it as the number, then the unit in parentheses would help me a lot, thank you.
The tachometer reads 1150 (rpm)
